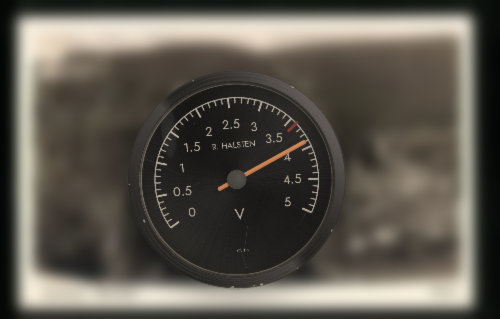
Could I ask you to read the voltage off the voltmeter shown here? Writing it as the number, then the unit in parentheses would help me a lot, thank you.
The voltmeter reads 3.9 (V)
